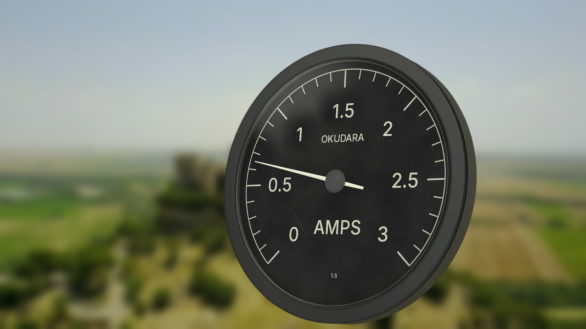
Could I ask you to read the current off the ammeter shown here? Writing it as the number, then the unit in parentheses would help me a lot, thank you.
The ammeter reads 0.65 (A)
